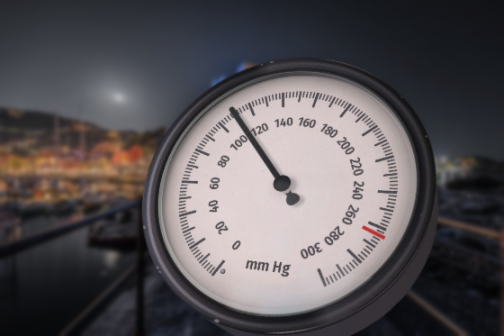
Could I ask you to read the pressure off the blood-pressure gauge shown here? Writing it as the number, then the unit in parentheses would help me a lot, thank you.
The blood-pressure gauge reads 110 (mmHg)
